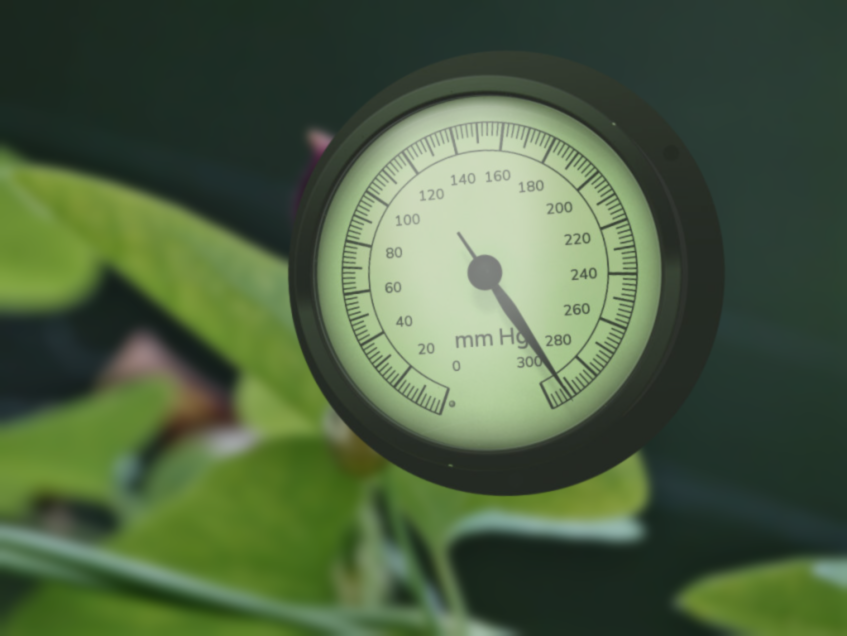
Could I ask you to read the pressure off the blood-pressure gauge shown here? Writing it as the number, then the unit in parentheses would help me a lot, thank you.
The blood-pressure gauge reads 292 (mmHg)
